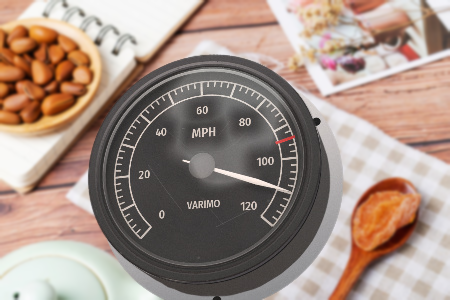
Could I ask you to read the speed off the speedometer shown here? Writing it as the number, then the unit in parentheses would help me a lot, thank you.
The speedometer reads 110 (mph)
